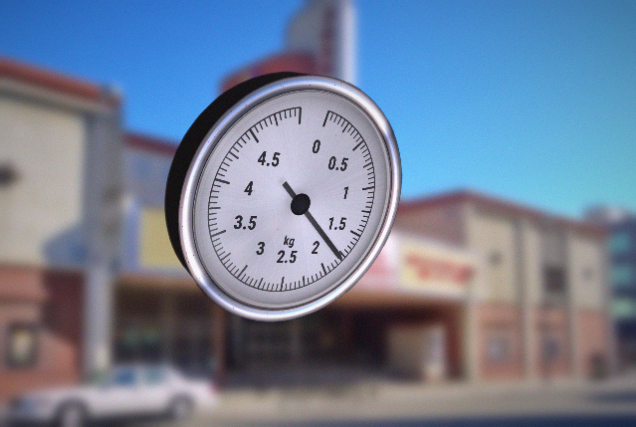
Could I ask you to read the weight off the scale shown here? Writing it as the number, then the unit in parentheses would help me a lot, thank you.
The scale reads 1.8 (kg)
